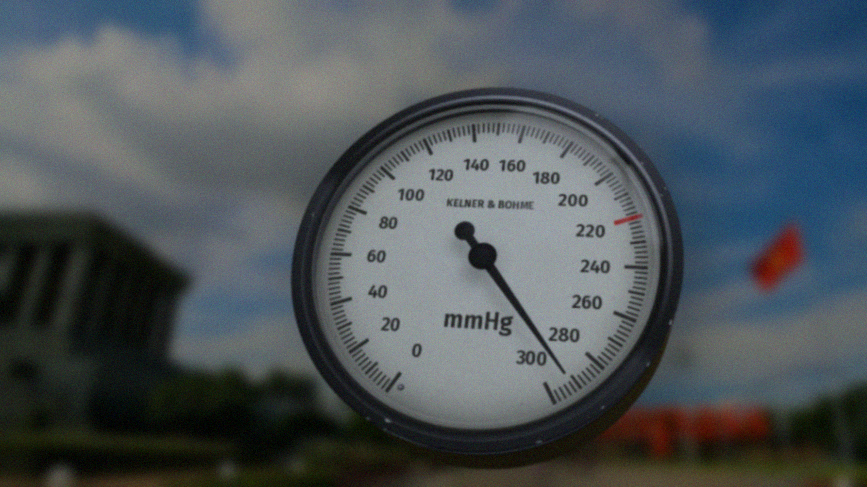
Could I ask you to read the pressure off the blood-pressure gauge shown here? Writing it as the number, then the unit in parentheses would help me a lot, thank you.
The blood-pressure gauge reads 292 (mmHg)
